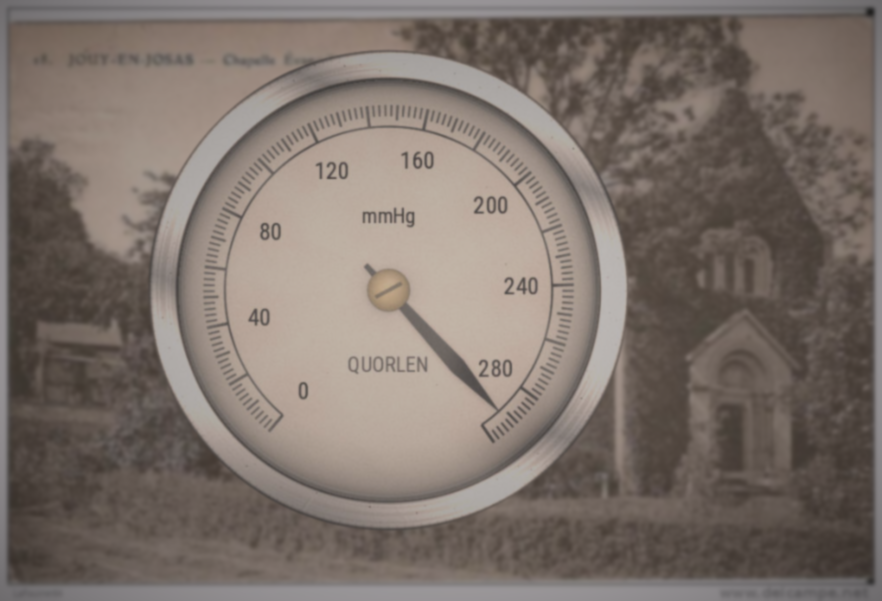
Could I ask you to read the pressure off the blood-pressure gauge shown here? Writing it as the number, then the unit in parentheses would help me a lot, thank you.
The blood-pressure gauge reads 292 (mmHg)
